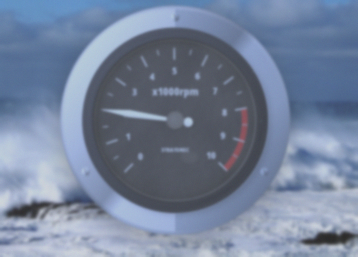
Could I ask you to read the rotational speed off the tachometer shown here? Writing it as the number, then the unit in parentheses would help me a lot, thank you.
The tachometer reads 2000 (rpm)
